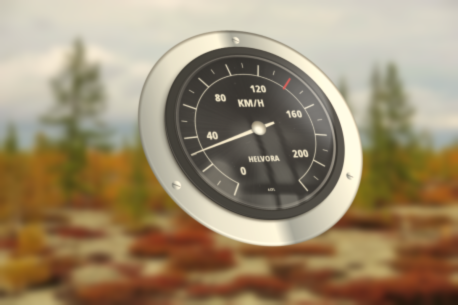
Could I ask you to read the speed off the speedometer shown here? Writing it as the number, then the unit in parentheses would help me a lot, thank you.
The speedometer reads 30 (km/h)
